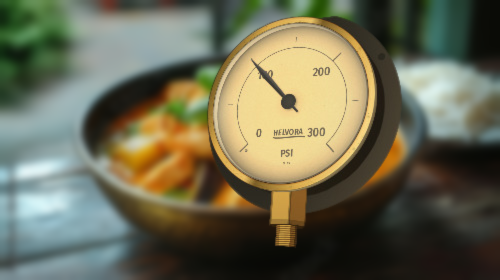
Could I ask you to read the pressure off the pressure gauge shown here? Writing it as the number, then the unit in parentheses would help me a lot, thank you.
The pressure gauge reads 100 (psi)
